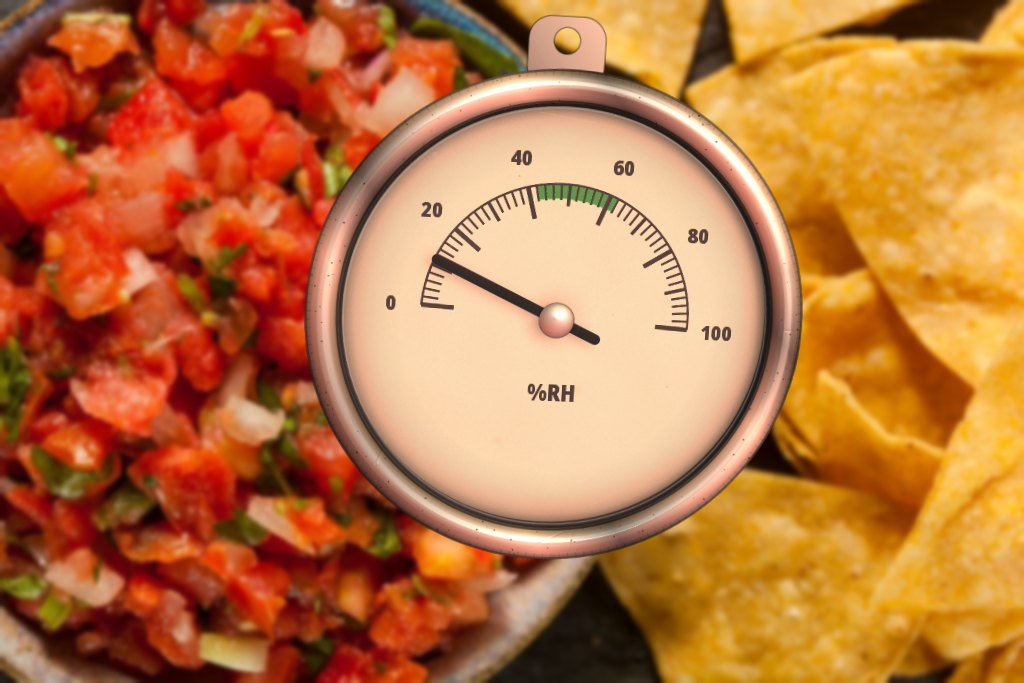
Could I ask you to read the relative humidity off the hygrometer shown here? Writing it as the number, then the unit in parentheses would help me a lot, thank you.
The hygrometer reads 12 (%)
